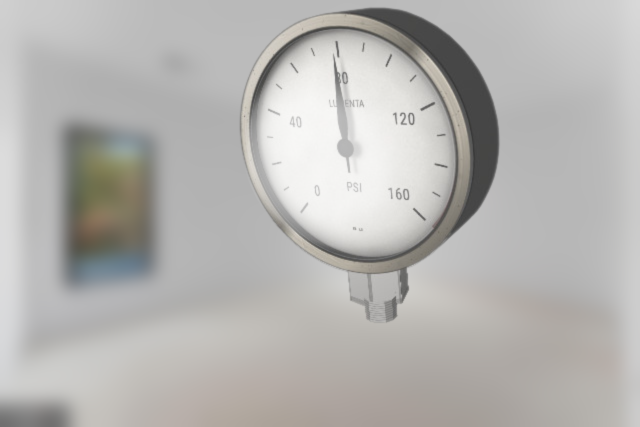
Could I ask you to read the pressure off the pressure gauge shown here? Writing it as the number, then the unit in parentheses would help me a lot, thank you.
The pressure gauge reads 80 (psi)
